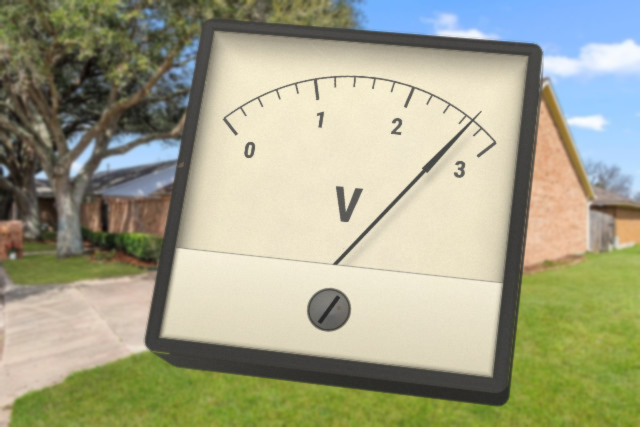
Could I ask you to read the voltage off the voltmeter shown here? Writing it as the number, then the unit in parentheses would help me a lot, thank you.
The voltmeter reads 2.7 (V)
